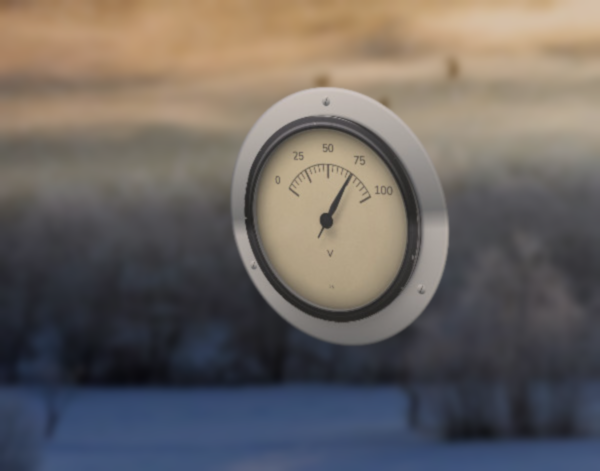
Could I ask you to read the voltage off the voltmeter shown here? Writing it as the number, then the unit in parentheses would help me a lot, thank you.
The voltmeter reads 75 (V)
